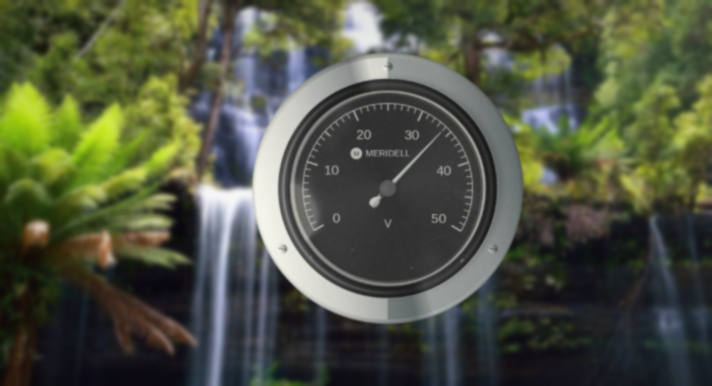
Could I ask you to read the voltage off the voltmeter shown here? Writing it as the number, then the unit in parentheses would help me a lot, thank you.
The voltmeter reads 34 (V)
